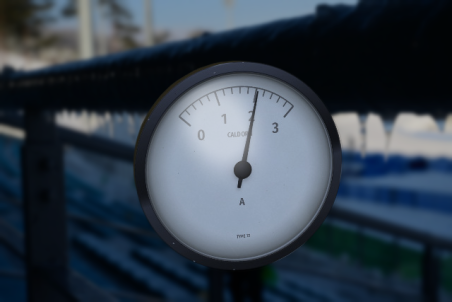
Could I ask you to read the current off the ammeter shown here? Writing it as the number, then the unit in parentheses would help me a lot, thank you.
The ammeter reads 2 (A)
